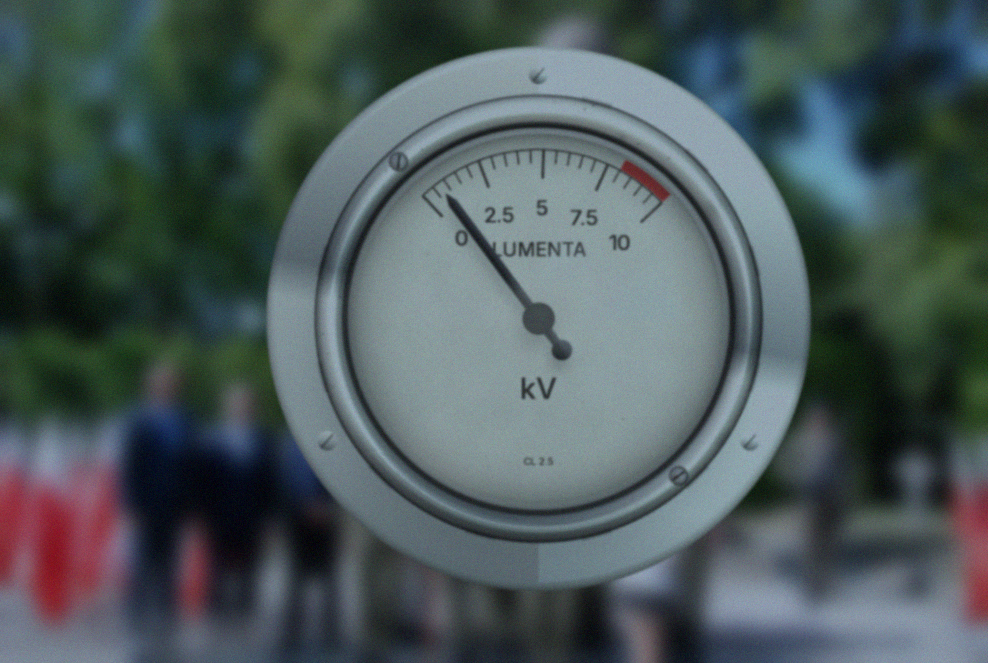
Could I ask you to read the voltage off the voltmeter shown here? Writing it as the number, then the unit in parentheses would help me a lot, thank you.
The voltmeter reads 0.75 (kV)
